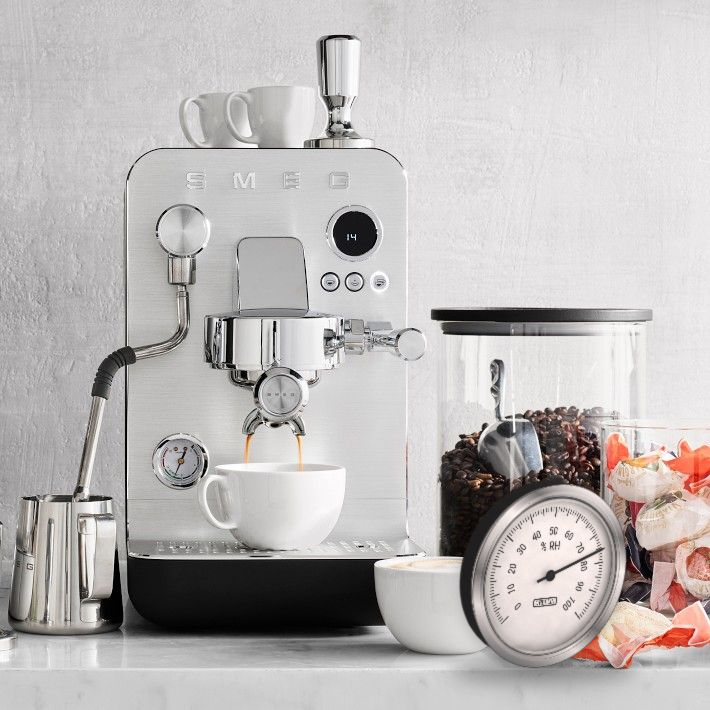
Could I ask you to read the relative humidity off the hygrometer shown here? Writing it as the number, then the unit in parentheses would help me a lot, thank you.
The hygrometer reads 75 (%)
